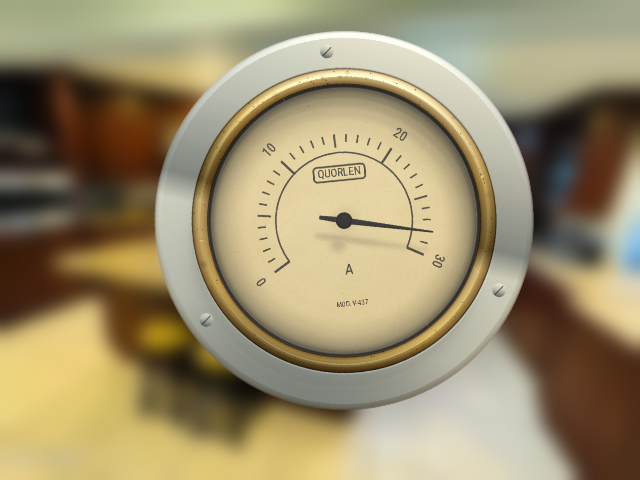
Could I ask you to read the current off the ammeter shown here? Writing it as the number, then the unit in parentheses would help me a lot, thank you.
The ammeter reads 28 (A)
